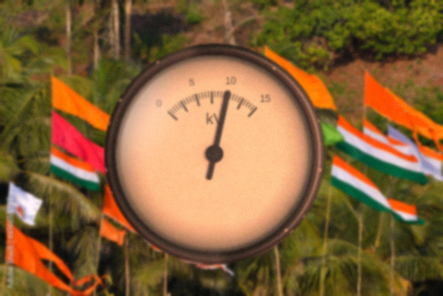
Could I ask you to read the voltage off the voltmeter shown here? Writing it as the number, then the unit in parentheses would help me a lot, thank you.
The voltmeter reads 10 (kV)
